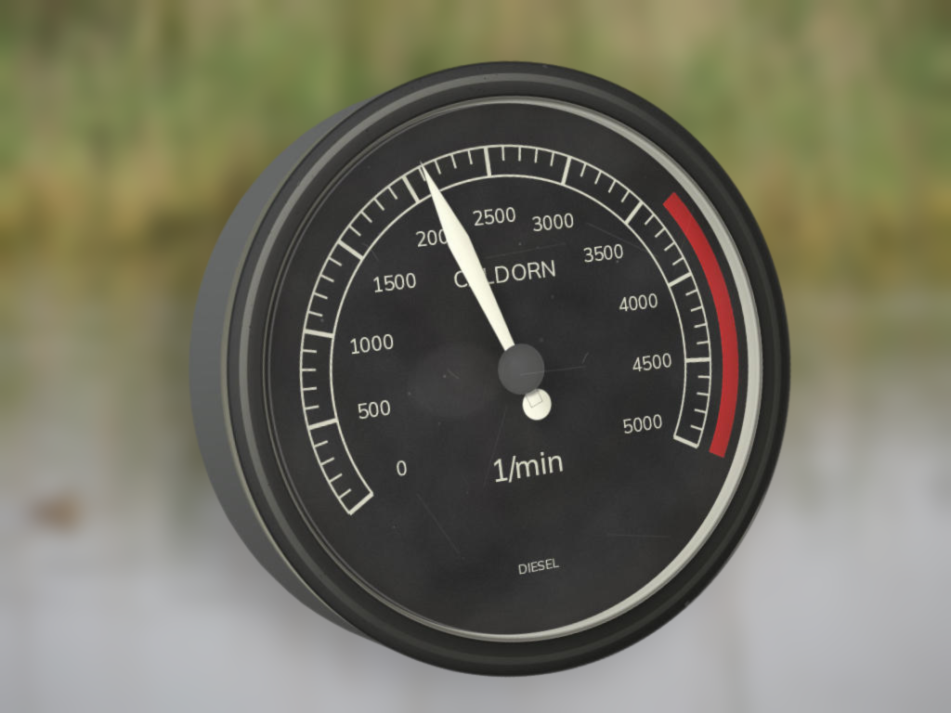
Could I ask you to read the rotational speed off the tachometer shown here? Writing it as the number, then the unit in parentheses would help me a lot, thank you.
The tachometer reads 2100 (rpm)
